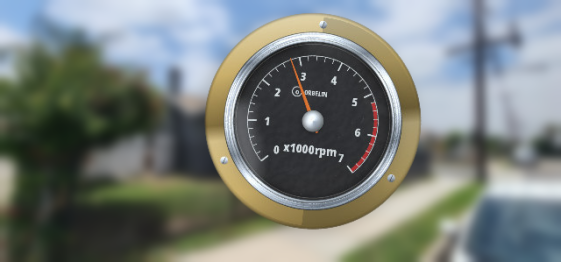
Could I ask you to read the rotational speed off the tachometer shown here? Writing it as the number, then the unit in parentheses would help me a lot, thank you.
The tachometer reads 2800 (rpm)
